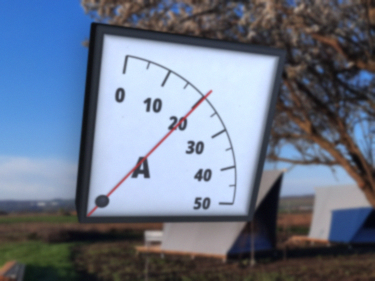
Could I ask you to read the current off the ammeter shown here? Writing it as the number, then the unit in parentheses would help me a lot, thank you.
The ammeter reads 20 (A)
